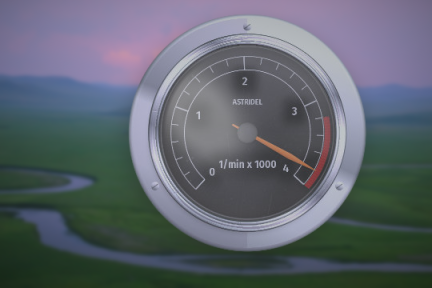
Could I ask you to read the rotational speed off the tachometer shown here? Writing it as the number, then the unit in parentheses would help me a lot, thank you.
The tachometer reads 3800 (rpm)
